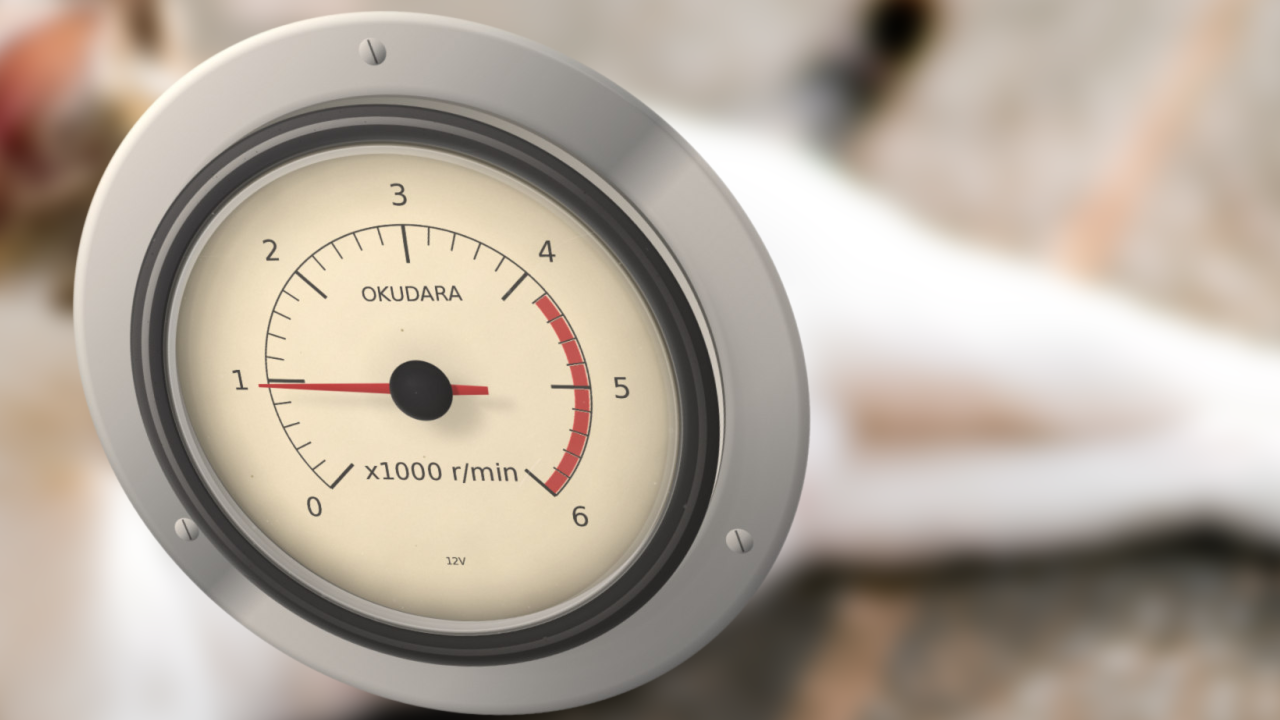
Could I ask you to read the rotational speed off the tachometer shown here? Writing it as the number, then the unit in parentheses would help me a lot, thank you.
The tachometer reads 1000 (rpm)
